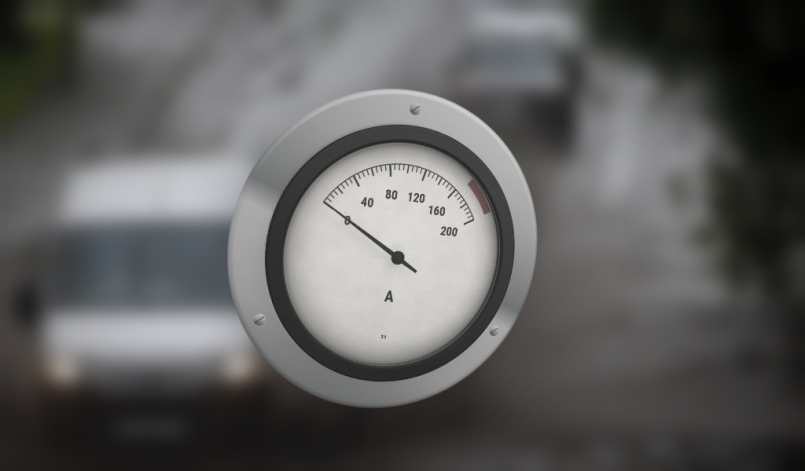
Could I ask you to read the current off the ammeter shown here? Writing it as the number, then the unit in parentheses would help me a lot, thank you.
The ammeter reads 0 (A)
